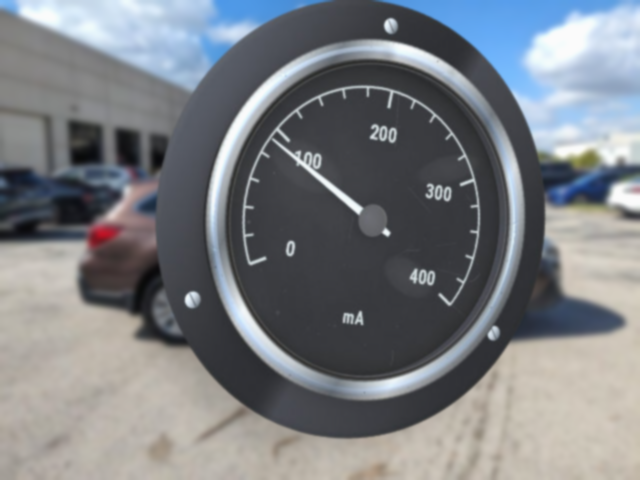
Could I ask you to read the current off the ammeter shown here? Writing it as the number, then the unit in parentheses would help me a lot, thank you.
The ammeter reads 90 (mA)
